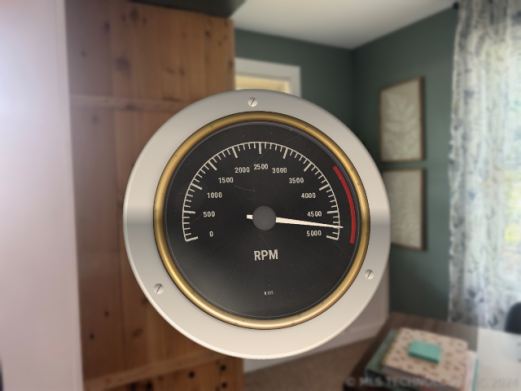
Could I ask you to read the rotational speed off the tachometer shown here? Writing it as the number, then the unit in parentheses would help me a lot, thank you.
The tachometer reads 4800 (rpm)
